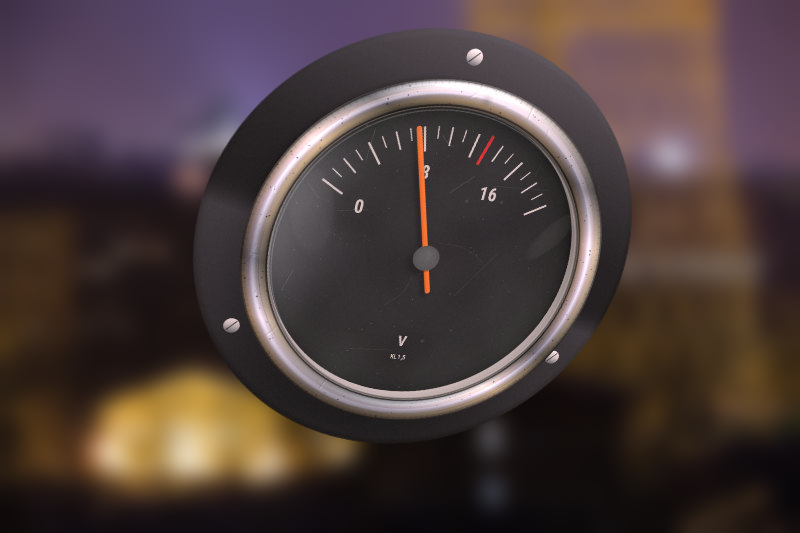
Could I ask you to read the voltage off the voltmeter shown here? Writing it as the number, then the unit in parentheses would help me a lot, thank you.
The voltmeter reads 7.5 (V)
